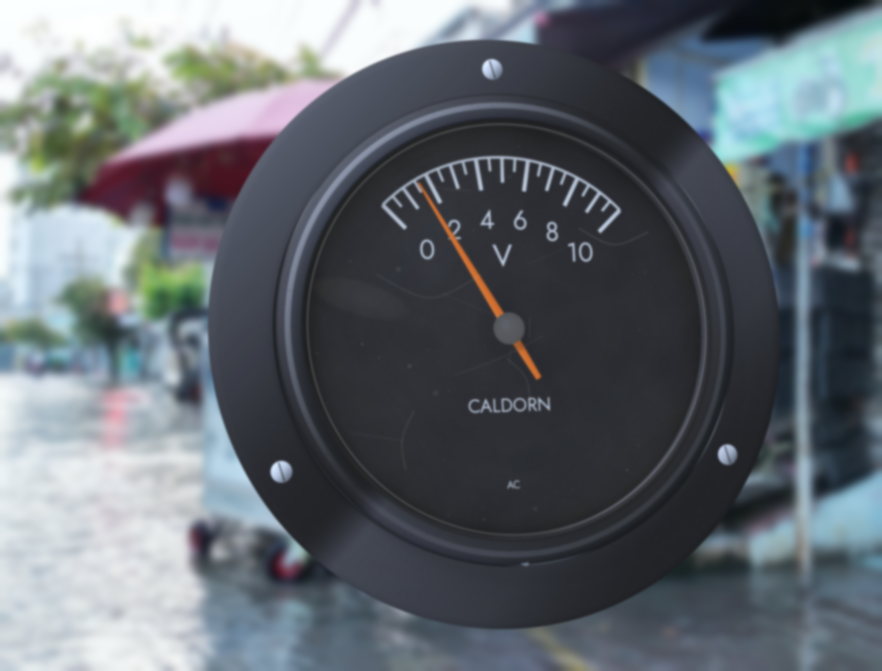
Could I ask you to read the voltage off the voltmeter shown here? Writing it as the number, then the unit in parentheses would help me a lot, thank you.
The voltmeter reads 1.5 (V)
